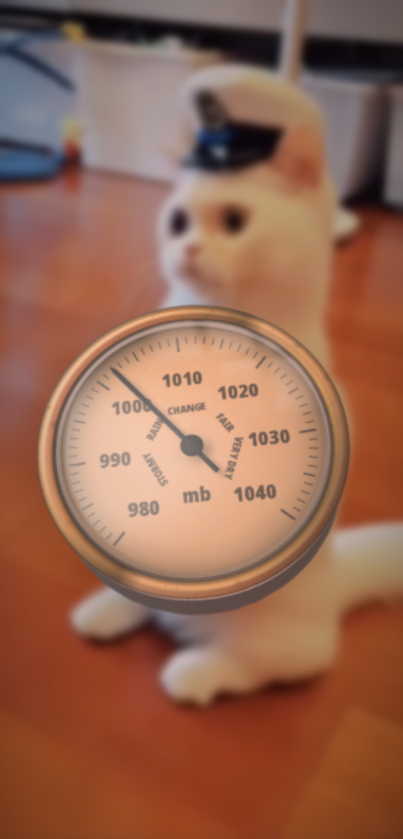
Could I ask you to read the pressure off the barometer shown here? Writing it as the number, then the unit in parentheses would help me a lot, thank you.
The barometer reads 1002 (mbar)
